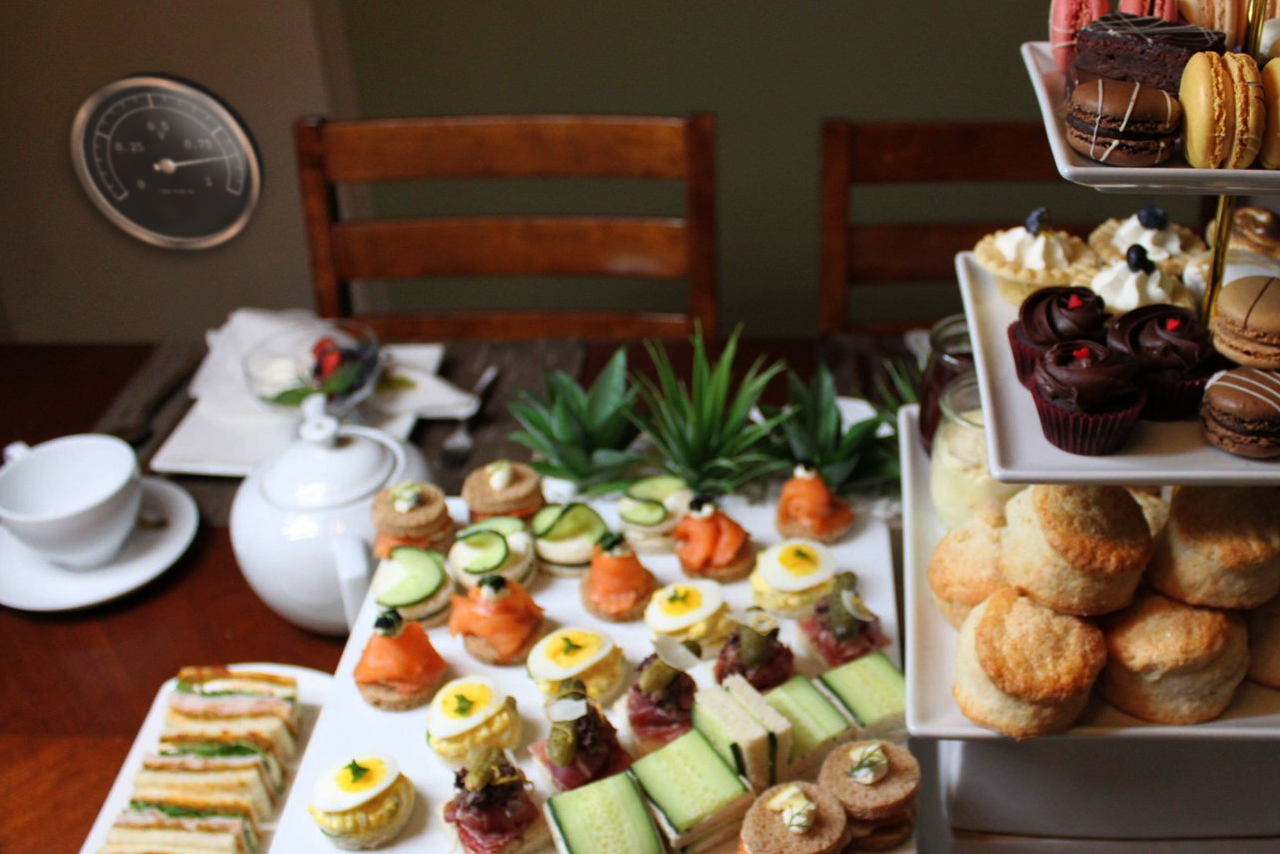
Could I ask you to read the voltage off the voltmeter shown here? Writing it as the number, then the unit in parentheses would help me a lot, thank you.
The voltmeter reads 0.85 (V)
